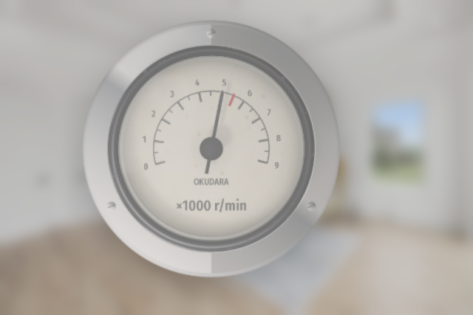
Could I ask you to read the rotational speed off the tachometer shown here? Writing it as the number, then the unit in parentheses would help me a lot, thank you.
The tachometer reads 5000 (rpm)
